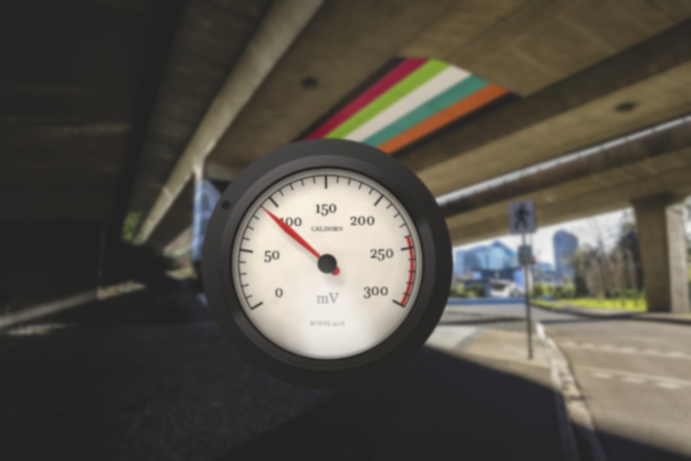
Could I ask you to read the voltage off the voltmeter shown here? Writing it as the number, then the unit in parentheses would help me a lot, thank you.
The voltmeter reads 90 (mV)
